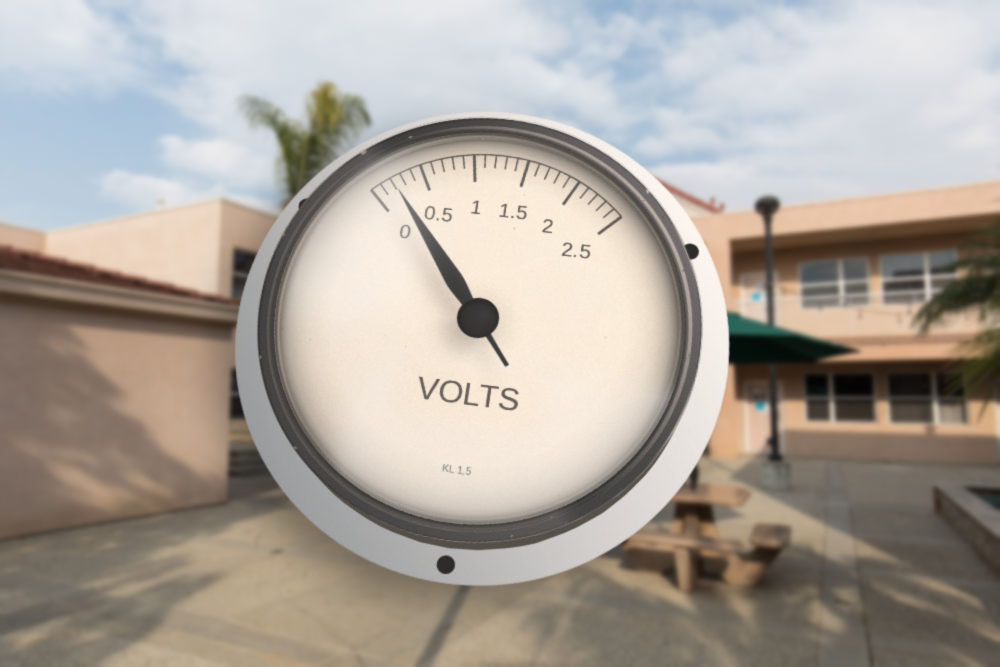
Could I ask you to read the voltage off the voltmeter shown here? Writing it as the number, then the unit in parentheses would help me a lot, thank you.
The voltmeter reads 0.2 (V)
